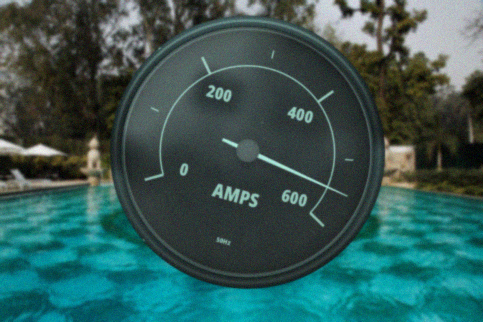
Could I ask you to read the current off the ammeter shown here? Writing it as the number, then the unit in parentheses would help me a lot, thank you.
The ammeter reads 550 (A)
